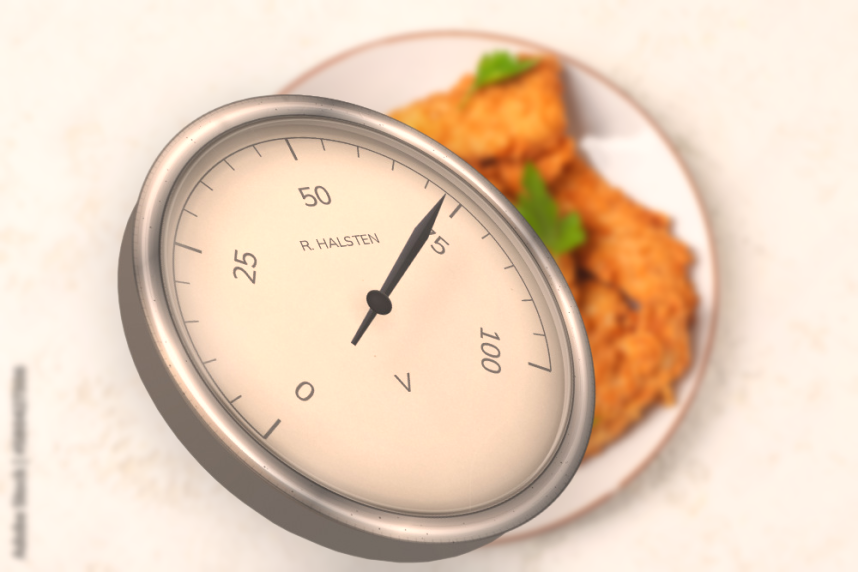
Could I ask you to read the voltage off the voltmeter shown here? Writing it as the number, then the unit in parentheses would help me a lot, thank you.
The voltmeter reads 72.5 (V)
